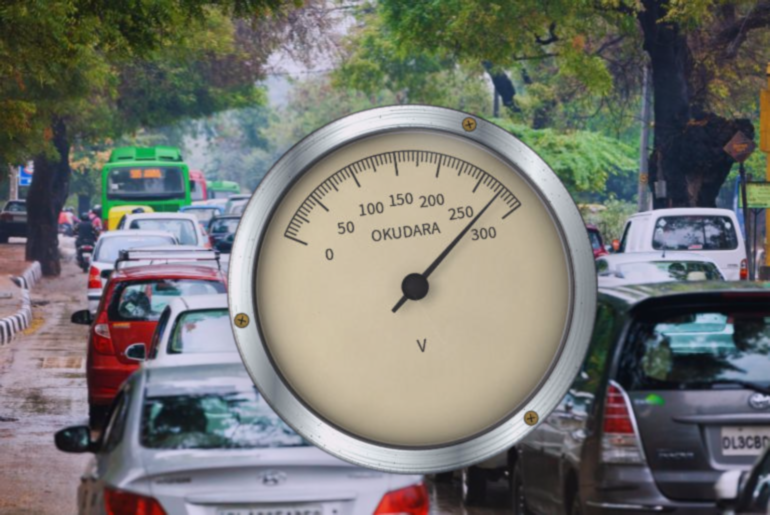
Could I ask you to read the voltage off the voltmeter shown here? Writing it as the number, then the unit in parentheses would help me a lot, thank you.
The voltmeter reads 275 (V)
